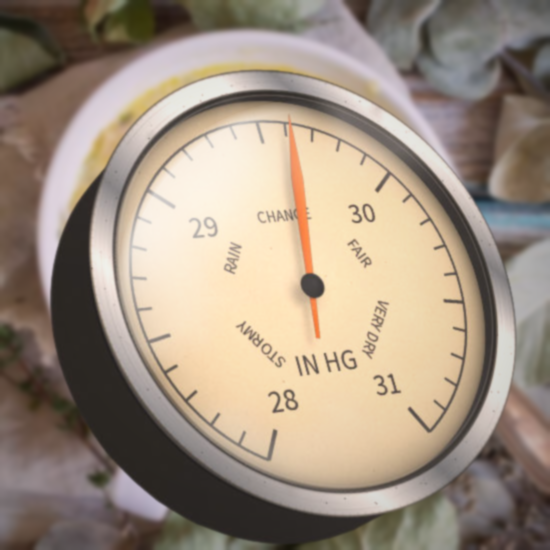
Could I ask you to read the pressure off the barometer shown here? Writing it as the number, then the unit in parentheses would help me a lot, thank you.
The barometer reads 29.6 (inHg)
